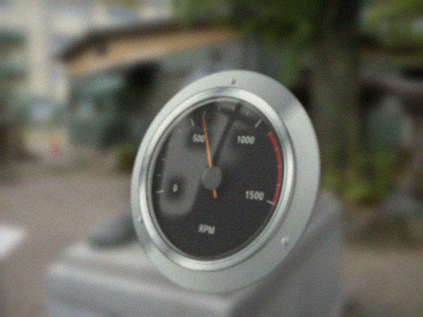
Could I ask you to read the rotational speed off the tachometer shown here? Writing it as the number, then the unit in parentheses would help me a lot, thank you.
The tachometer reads 600 (rpm)
